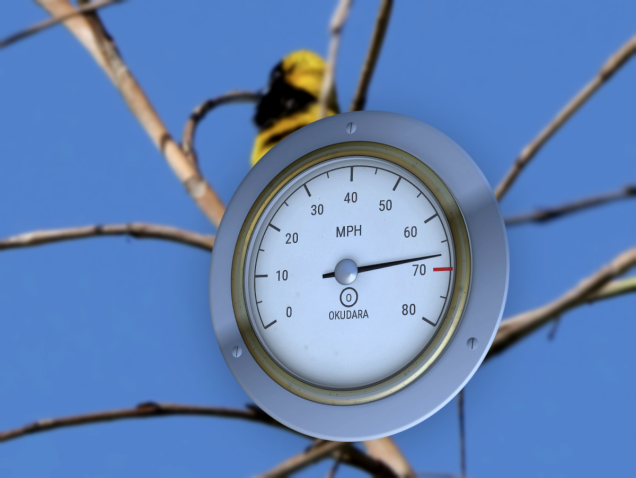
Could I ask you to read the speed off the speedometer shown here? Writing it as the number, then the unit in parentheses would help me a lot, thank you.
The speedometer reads 67.5 (mph)
